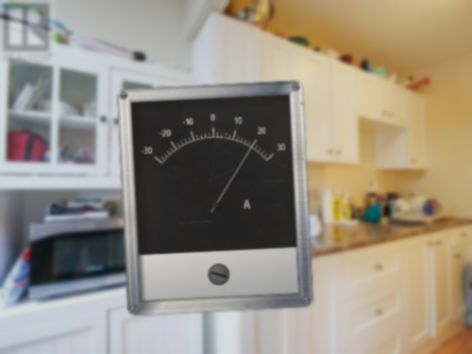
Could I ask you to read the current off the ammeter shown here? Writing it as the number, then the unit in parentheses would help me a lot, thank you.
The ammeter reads 20 (A)
